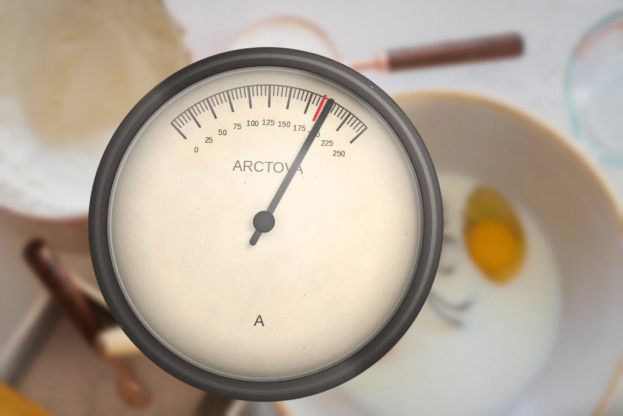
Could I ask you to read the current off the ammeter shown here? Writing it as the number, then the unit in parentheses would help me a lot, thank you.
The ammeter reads 200 (A)
